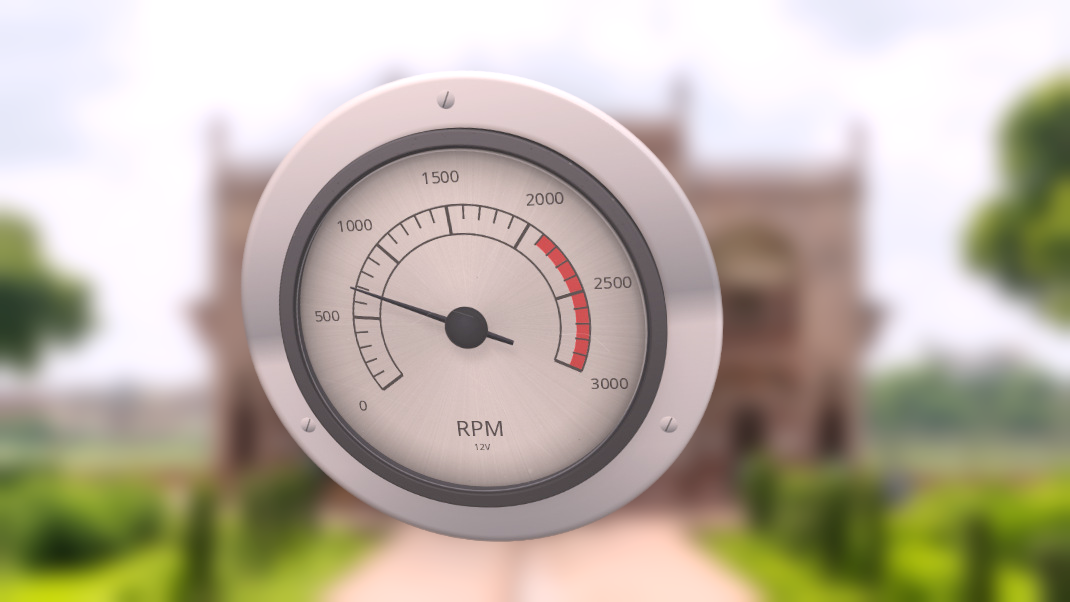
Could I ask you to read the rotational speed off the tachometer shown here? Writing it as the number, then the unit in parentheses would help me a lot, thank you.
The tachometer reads 700 (rpm)
